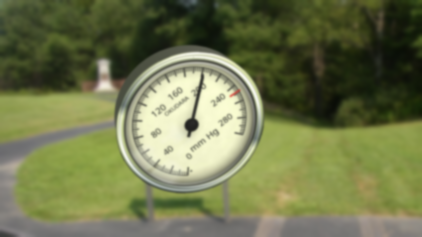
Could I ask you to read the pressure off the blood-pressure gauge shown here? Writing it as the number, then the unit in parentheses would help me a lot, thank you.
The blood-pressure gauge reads 200 (mmHg)
